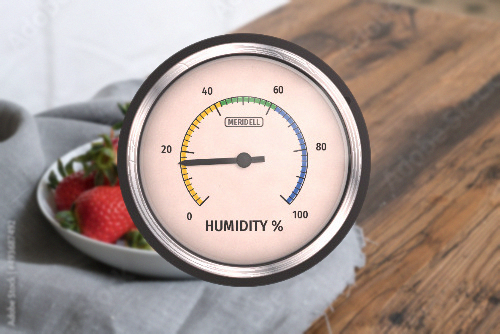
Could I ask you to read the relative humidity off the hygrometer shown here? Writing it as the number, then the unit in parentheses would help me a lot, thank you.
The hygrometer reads 16 (%)
